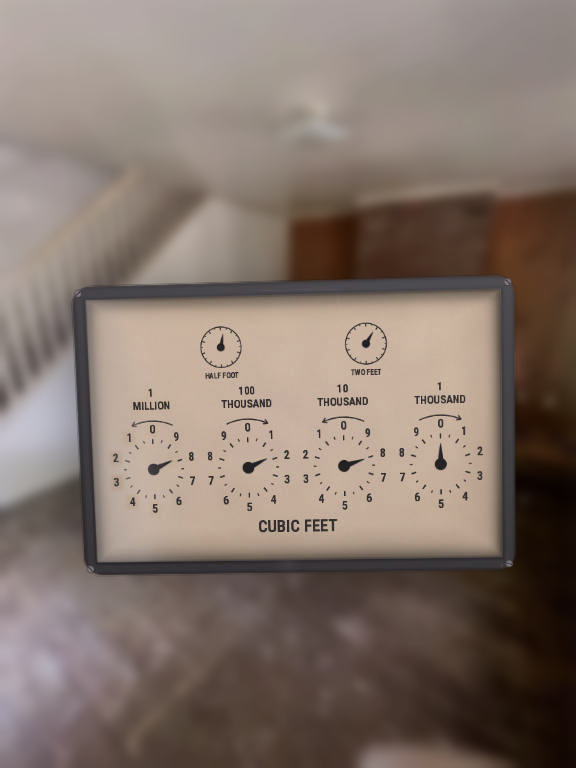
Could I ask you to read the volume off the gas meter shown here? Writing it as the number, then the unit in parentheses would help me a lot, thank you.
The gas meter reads 818000 (ft³)
